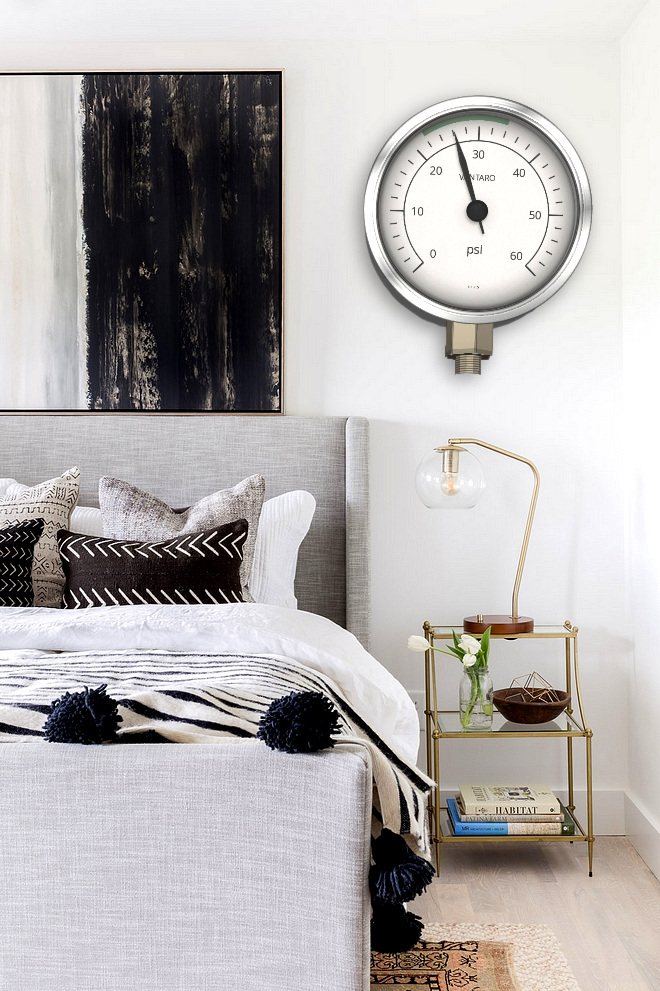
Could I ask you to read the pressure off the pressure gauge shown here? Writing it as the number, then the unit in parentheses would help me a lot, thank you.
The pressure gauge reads 26 (psi)
